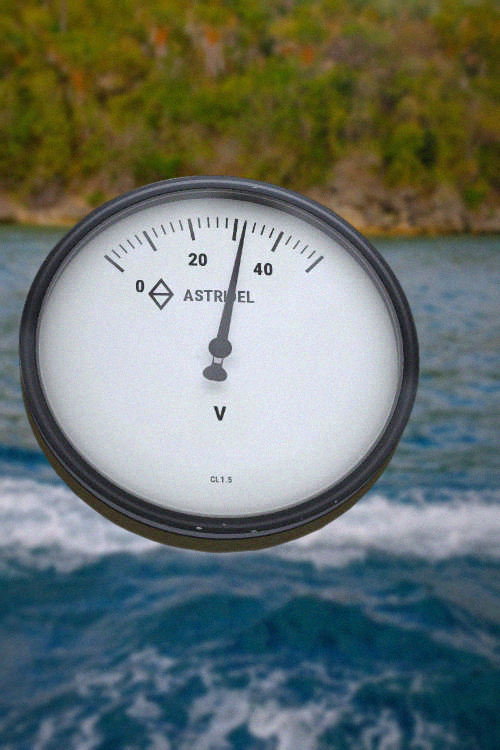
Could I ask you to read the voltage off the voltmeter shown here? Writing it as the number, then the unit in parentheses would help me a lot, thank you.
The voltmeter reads 32 (V)
